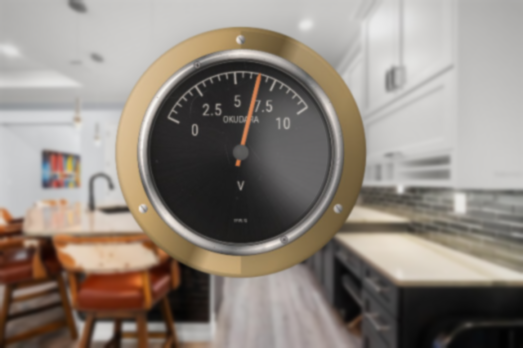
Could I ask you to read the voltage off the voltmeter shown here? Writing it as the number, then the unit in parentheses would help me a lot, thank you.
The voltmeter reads 6.5 (V)
